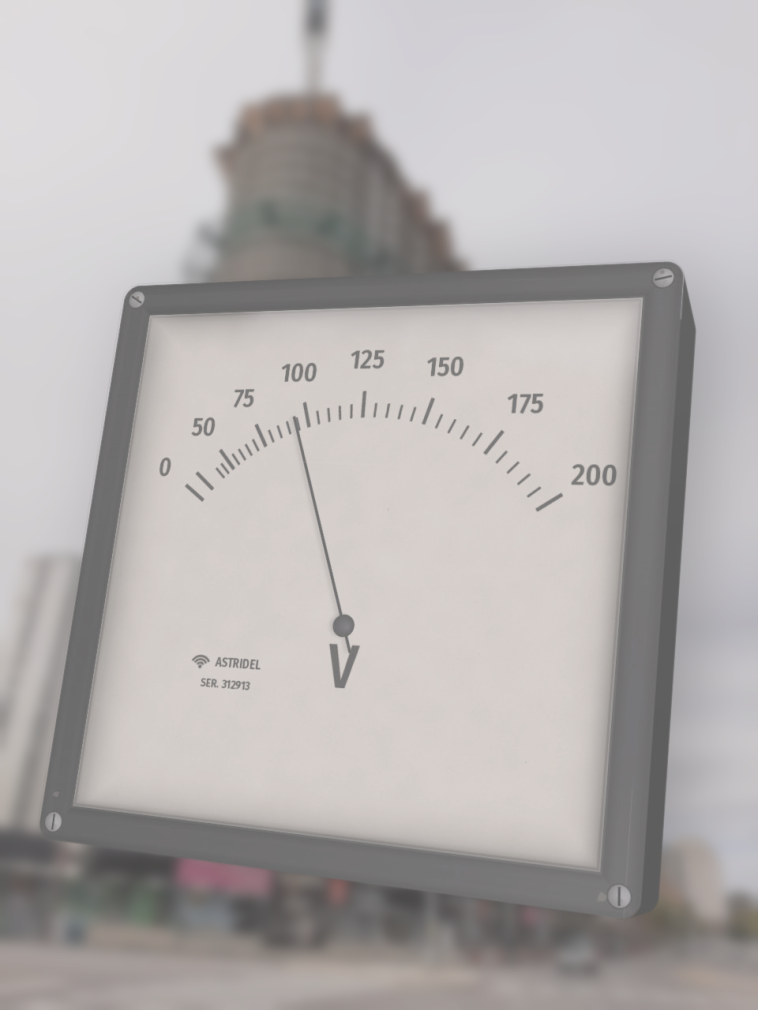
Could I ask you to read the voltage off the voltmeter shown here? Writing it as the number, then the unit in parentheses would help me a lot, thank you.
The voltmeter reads 95 (V)
